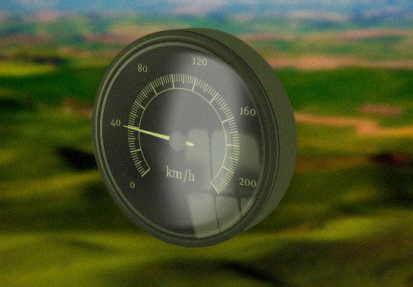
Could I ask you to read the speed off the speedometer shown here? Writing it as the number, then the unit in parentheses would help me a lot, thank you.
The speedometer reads 40 (km/h)
